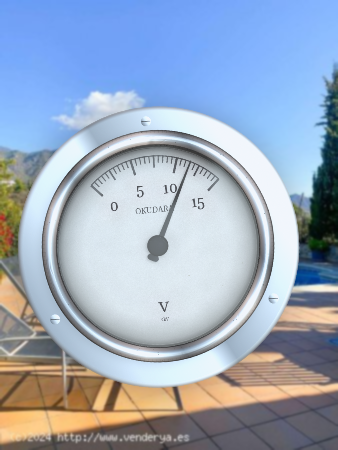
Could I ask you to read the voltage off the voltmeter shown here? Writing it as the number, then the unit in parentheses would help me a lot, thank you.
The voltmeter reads 11.5 (V)
